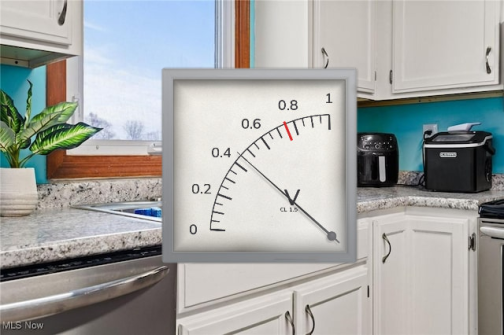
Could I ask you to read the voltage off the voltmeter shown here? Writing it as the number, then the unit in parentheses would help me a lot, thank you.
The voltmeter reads 0.45 (V)
